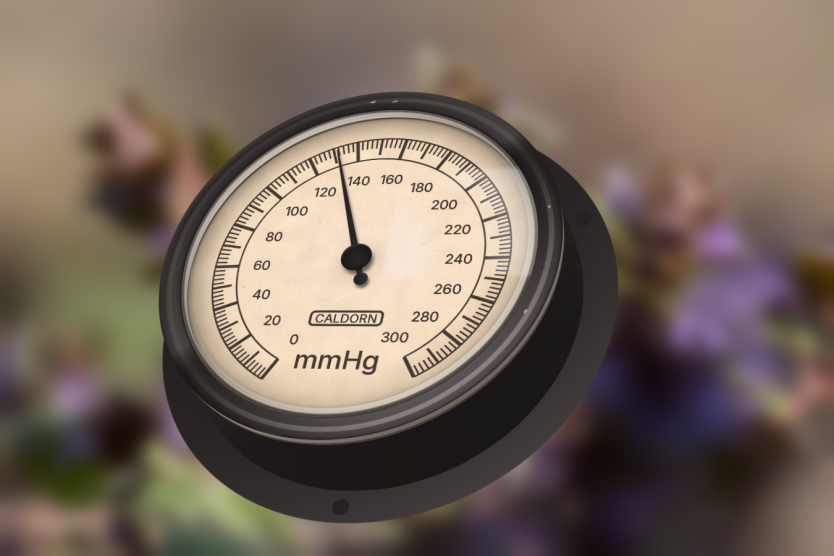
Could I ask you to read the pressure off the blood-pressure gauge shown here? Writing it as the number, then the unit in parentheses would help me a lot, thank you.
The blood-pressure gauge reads 132 (mmHg)
